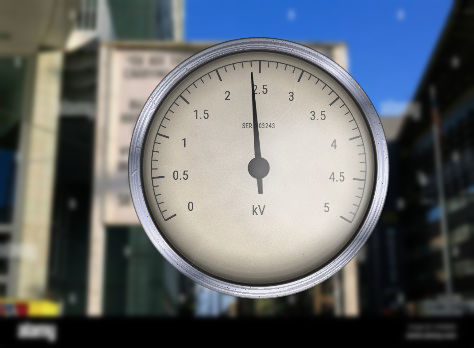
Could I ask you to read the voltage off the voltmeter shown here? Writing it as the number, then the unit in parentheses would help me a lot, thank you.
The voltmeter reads 2.4 (kV)
